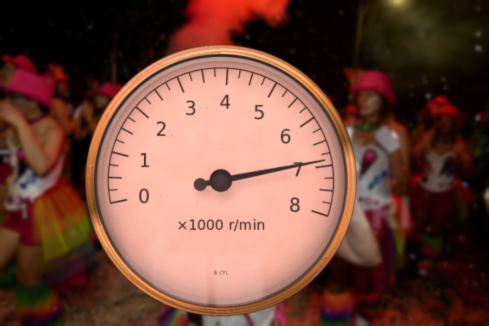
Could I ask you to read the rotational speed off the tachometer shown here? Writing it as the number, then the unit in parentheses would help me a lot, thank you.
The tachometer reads 6875 (rpm)
